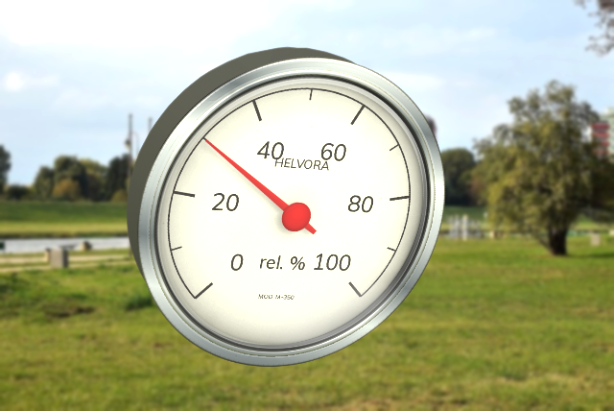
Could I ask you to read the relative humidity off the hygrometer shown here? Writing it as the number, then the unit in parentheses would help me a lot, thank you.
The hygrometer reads 30 (%)
